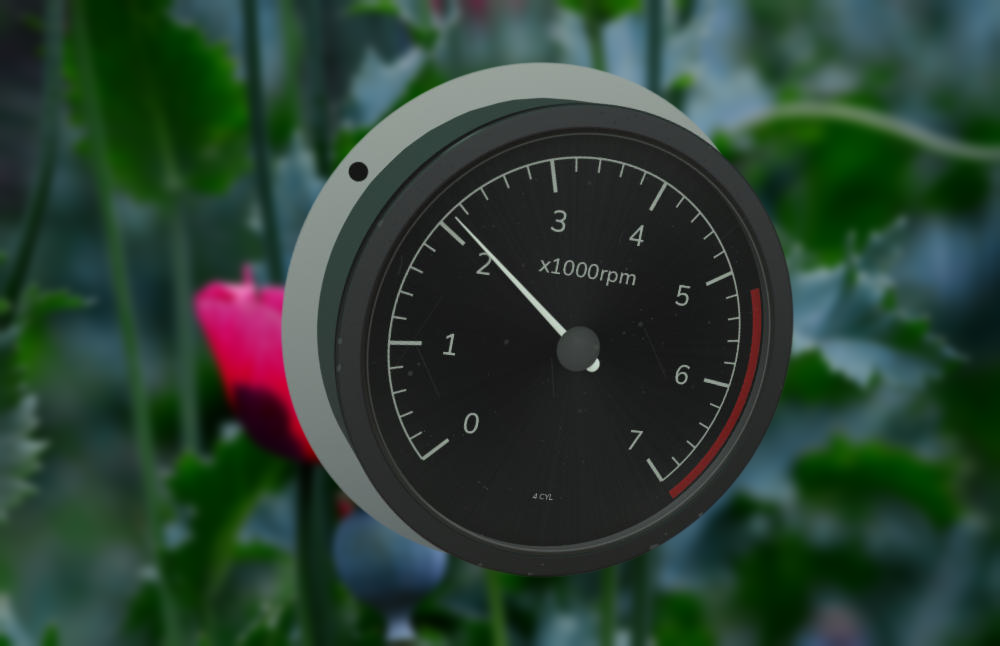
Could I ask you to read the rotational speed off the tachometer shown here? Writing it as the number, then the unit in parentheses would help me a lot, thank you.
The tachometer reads 2100 (rpm)
